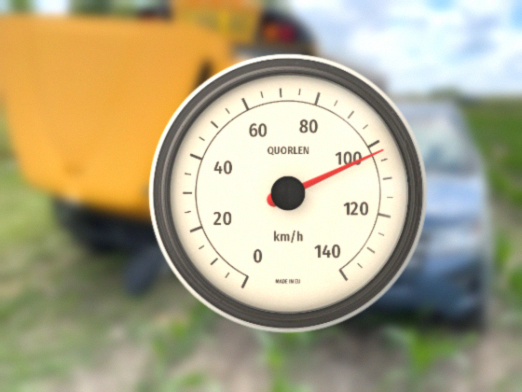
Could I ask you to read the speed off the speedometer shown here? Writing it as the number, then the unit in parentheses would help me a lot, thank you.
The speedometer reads 102.5 (km/h)
